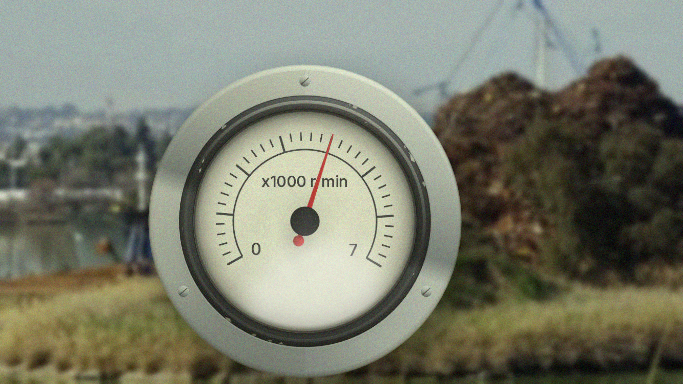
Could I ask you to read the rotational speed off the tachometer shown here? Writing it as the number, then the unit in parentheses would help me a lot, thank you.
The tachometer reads 4000 (rpm)
